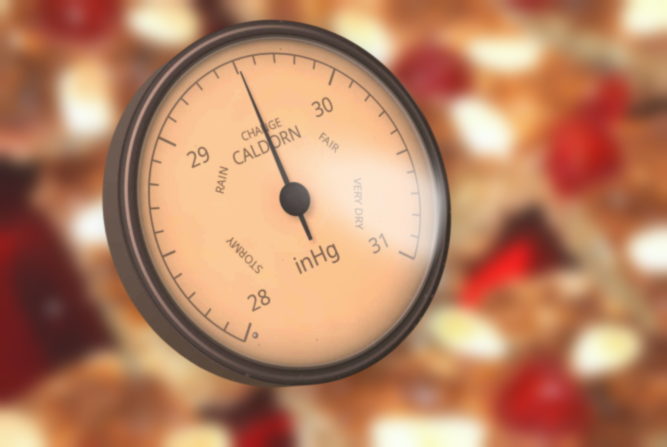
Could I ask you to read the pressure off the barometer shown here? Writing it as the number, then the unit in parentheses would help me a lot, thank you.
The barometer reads 29.5 (inHg)
